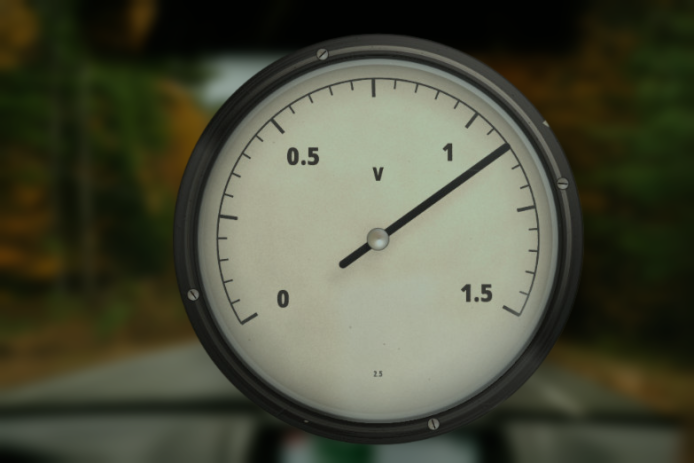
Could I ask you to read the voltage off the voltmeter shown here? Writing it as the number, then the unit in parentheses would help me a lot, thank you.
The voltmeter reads 1.1 (V)
